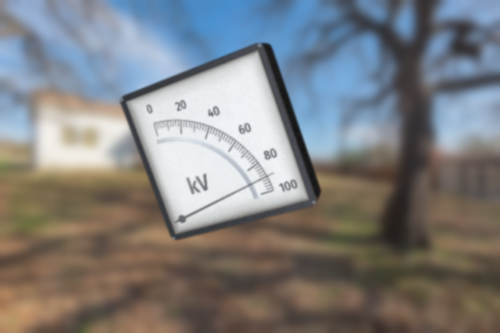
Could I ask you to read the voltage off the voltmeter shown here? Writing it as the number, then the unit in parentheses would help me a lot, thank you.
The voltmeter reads 90 (kV)
